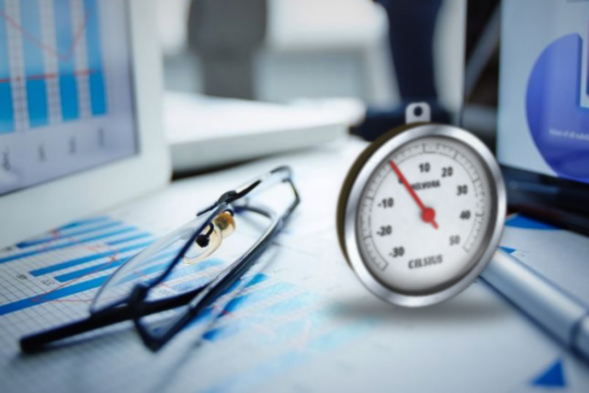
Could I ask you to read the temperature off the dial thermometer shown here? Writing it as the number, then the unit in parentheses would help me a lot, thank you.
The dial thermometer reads 0 (°C)
